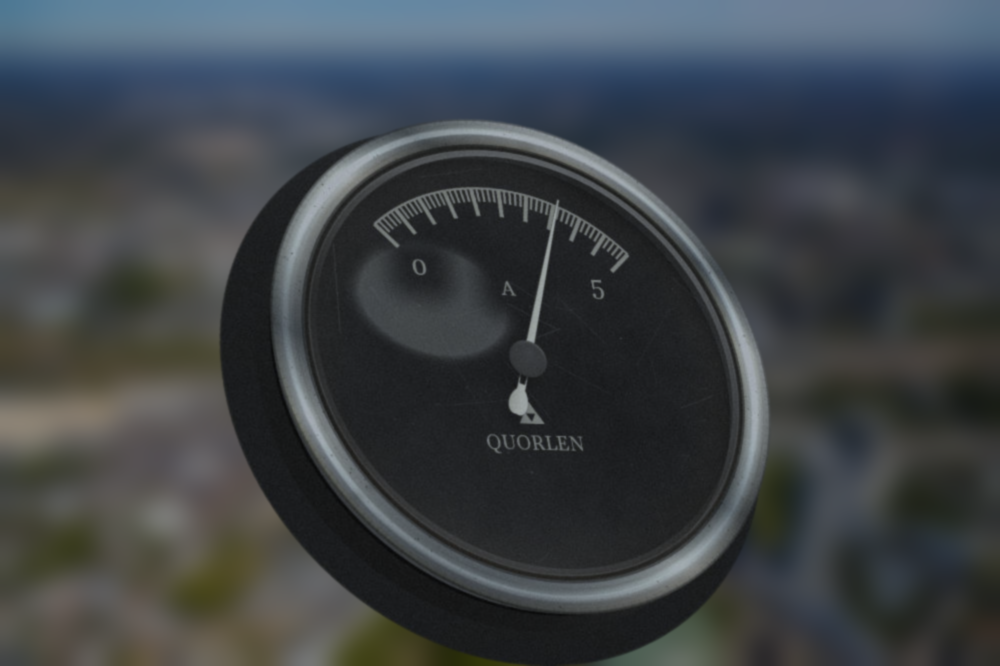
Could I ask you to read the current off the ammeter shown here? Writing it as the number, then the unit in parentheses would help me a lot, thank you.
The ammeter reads 3.5 (A)
